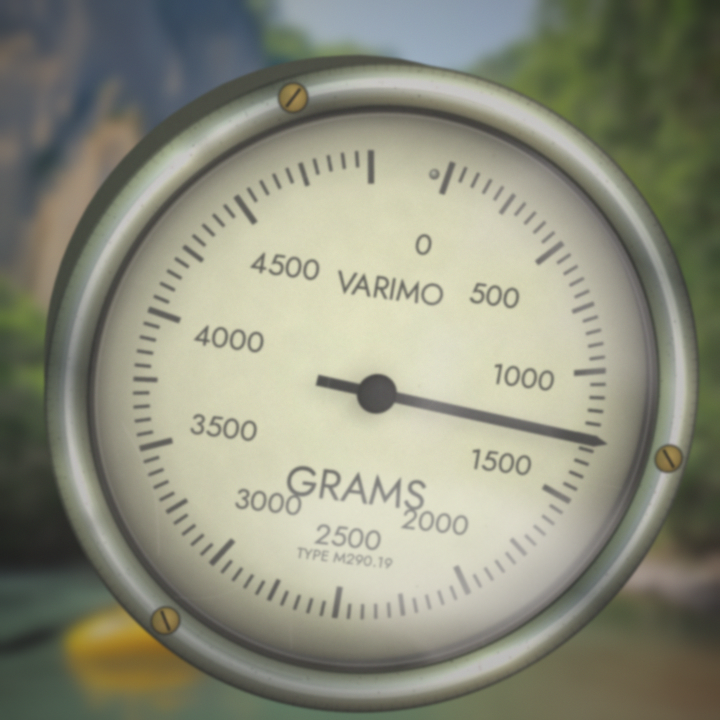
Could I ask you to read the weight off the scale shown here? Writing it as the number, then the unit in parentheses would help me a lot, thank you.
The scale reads 1250 (g)
